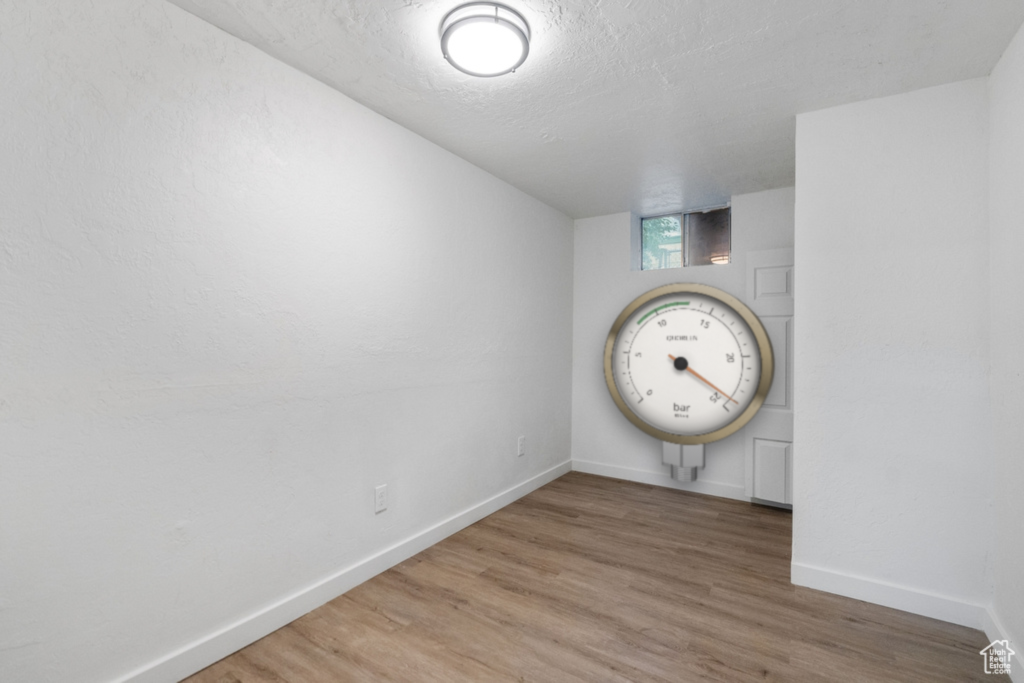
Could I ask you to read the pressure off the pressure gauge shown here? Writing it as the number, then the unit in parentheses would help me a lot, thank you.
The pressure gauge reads 24 (bar)
